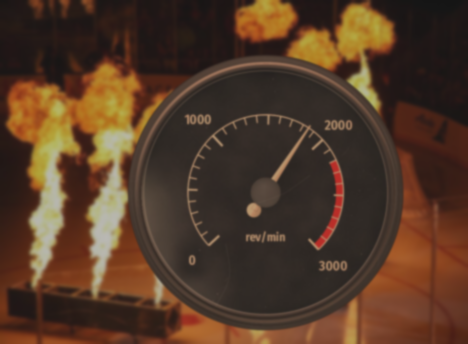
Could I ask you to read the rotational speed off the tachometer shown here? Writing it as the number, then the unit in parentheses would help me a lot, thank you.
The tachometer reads 1850 (rpm)
